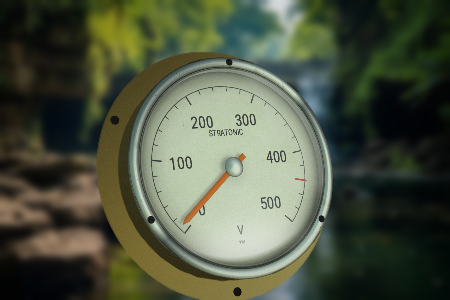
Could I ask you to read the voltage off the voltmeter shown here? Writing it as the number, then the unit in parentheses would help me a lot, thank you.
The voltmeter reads 10 (V)
